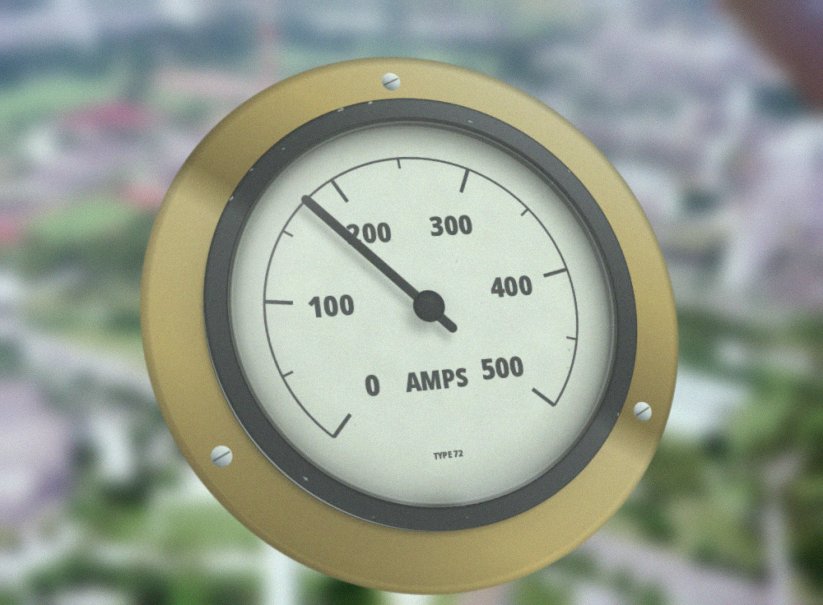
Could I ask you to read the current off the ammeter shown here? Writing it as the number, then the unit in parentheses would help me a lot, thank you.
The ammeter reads 175 (A)
